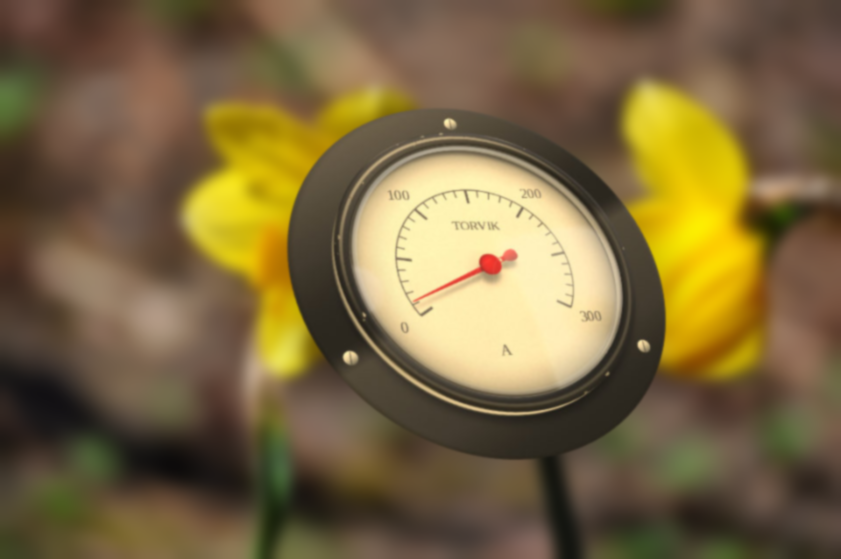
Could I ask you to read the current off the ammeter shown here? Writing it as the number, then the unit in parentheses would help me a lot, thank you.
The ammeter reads 10 (A)
